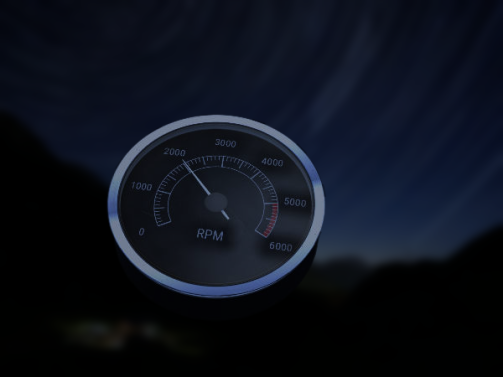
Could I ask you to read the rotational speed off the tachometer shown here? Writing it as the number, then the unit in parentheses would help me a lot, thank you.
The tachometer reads 2000 (rpm)
